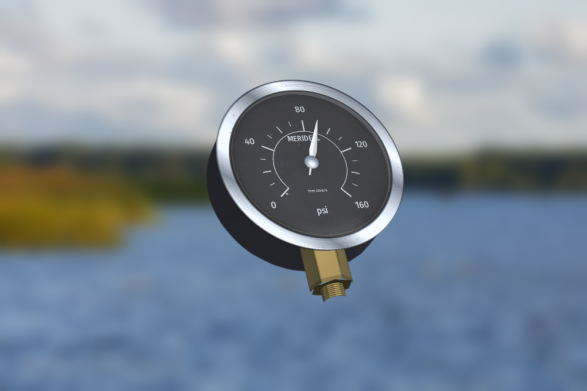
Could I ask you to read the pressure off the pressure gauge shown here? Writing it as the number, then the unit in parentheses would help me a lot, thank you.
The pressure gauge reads 90 (psi)
